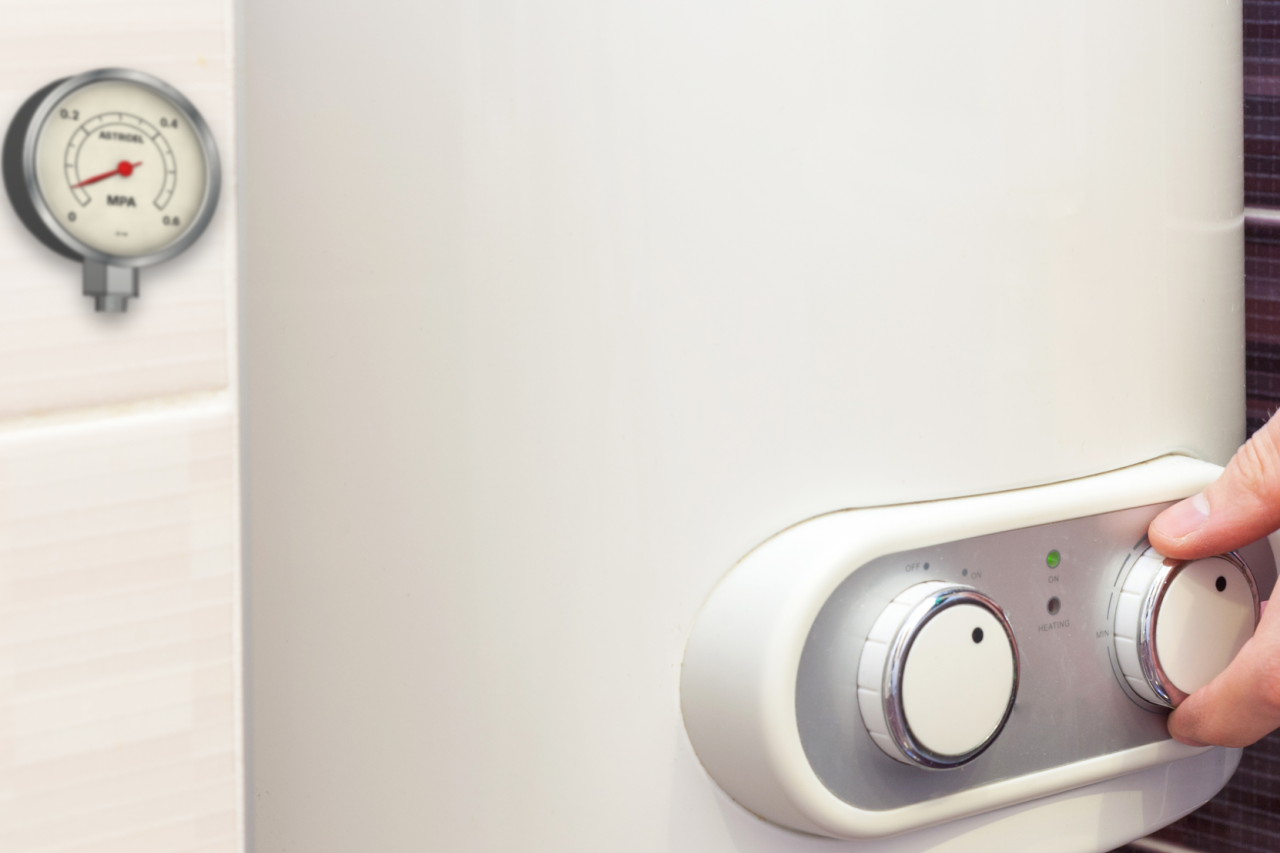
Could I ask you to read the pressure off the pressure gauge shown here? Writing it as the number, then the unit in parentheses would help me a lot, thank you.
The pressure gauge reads 0.05 (MPa)
